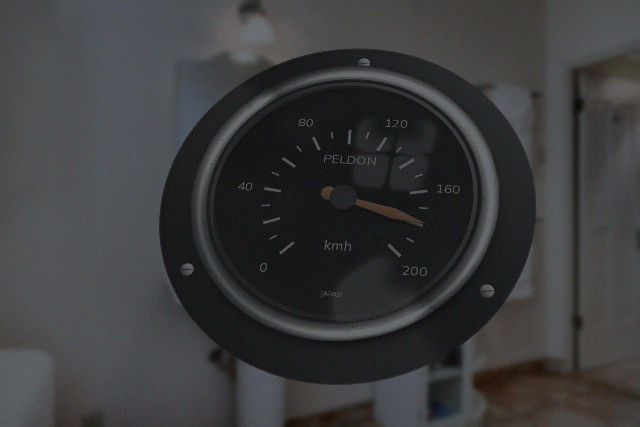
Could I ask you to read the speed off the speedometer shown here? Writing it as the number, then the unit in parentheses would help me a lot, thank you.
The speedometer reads 180 (km/h)
